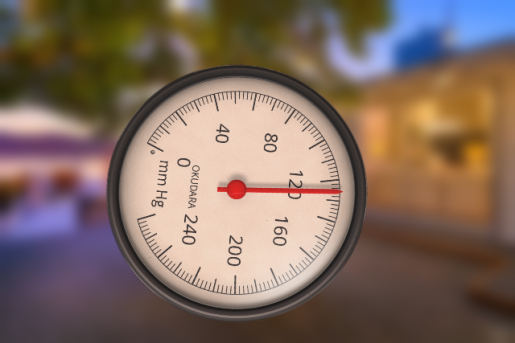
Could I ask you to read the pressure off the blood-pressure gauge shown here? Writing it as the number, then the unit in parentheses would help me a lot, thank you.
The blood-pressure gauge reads 126 (mmHg)
